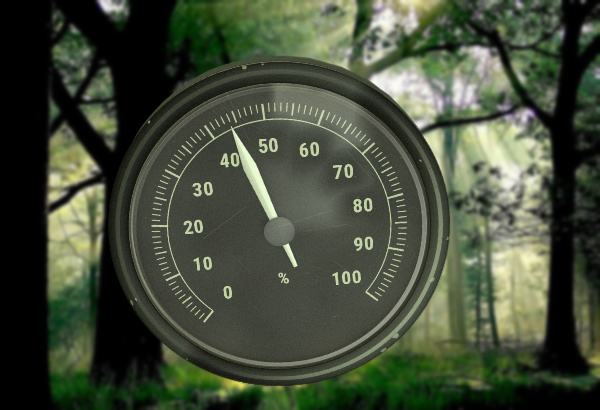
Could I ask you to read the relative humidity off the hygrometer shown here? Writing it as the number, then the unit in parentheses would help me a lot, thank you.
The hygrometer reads 44 (%)
